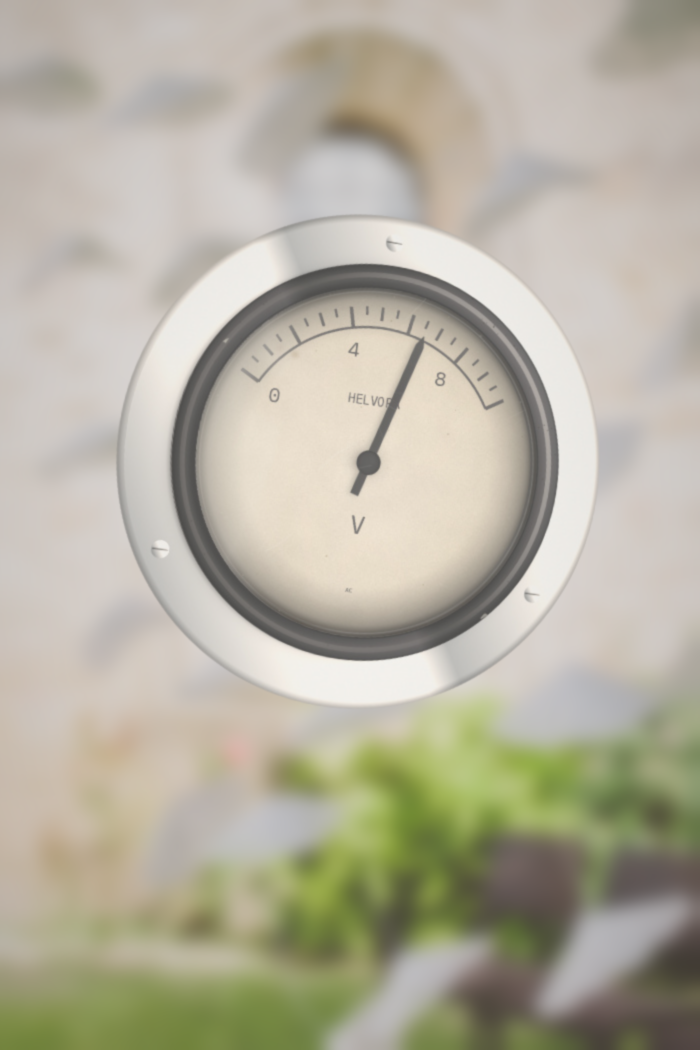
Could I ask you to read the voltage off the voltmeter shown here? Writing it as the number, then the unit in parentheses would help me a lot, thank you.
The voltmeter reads 6.5 (V)
